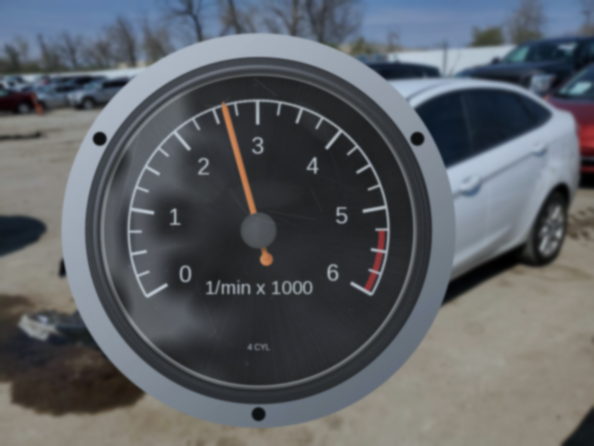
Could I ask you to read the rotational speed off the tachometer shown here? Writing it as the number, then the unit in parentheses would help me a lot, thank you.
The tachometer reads 2625 (rpm)
